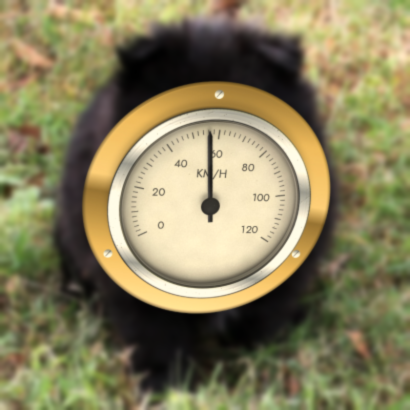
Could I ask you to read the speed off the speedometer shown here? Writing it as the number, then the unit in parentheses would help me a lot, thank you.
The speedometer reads 56 (km/h)
